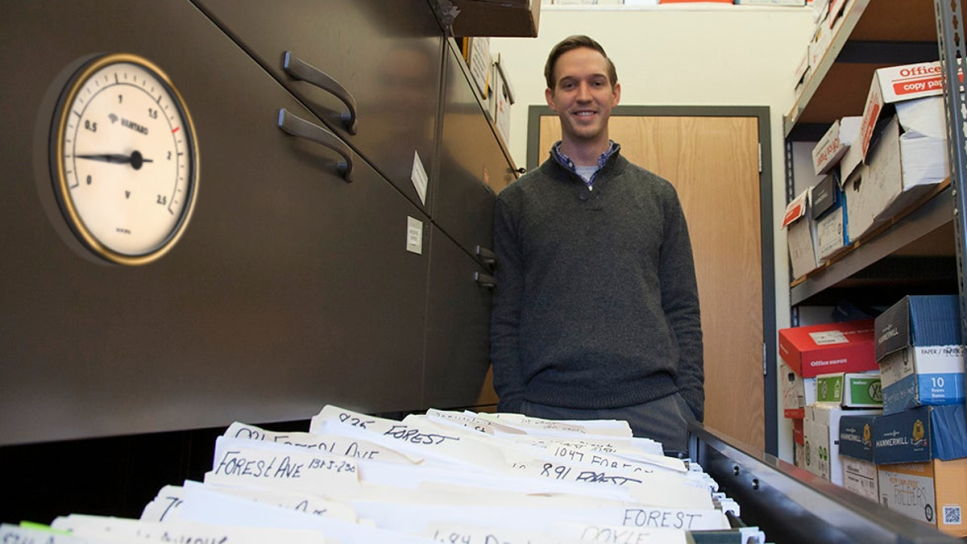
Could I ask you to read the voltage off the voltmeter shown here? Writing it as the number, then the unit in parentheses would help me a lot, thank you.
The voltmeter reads 0.2 (V)
